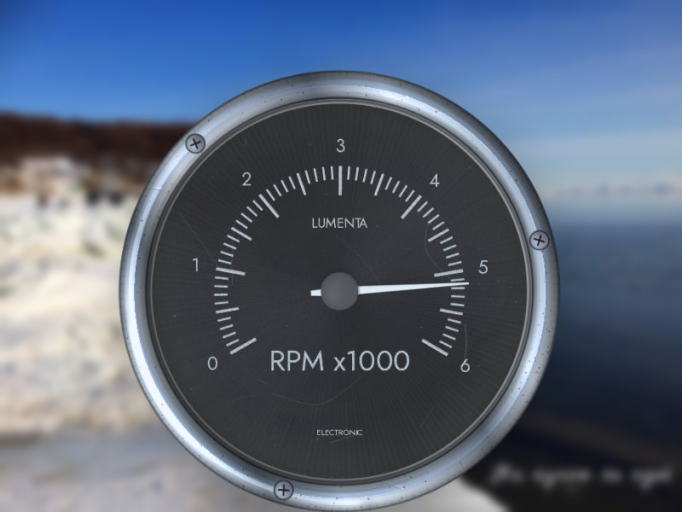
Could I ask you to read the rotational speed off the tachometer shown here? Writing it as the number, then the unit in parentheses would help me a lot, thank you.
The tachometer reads 5150 (rpm)
